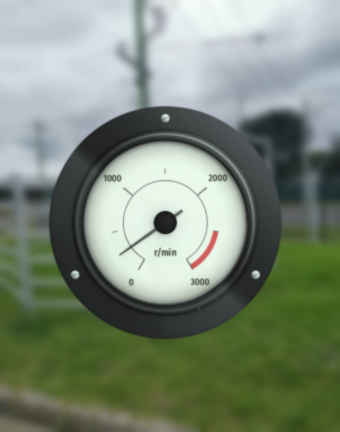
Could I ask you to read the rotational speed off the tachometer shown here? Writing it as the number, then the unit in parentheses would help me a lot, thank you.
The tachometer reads 250 (rpm)
